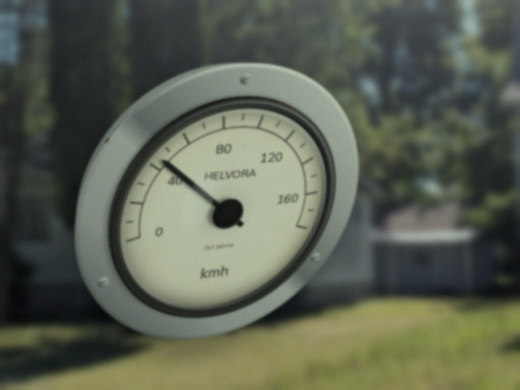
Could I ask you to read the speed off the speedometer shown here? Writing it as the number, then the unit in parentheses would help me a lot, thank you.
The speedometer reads 45 (km/h)
